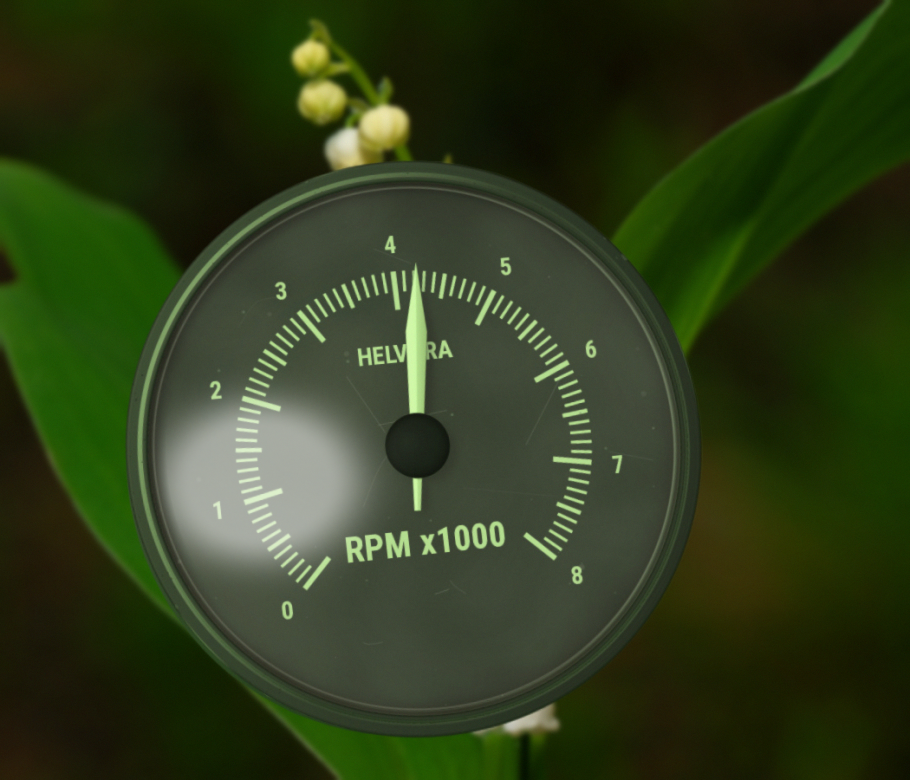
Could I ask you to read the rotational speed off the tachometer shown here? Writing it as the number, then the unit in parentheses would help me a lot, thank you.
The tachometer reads 4200 (rpm)
